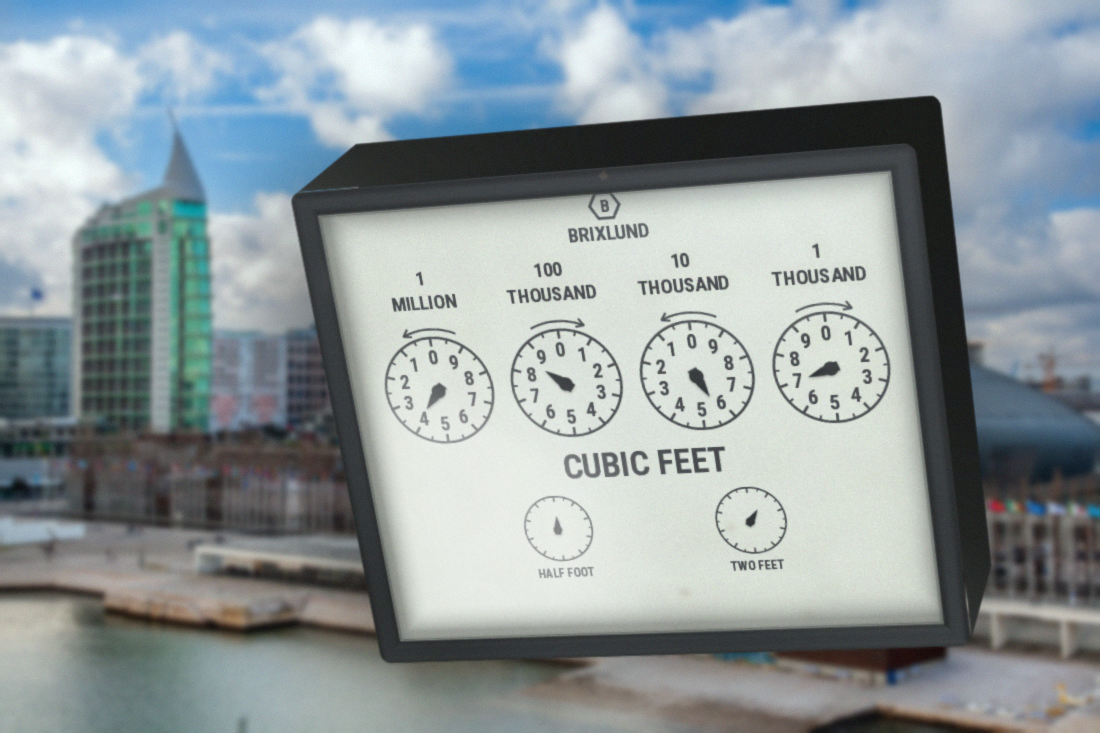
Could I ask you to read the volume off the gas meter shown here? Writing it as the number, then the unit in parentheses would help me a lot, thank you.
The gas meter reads 385700 (ft³)
